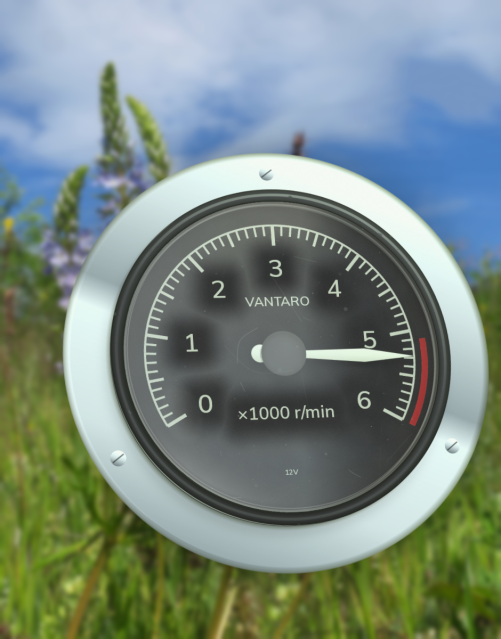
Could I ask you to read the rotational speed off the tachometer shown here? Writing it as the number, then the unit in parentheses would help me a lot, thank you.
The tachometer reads 5300 (rpm)
